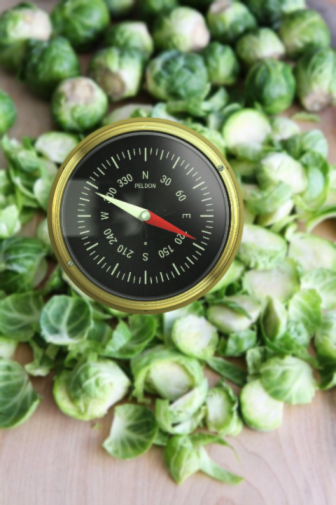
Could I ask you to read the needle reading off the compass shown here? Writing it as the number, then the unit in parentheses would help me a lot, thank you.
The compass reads 115 (°)
